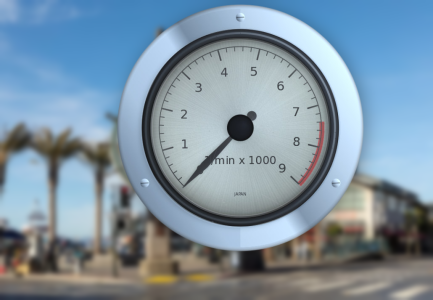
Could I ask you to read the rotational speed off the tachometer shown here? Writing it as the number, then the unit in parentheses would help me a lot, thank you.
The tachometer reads 0 (rpm)
